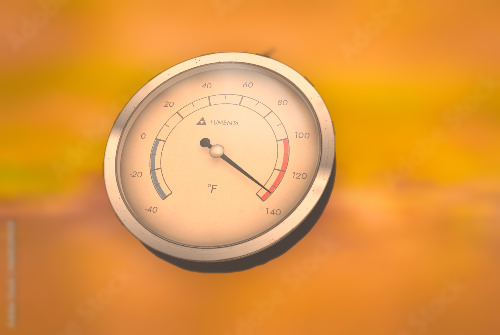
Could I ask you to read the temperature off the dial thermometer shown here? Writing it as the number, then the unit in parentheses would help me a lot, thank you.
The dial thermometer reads 135 (°F)
